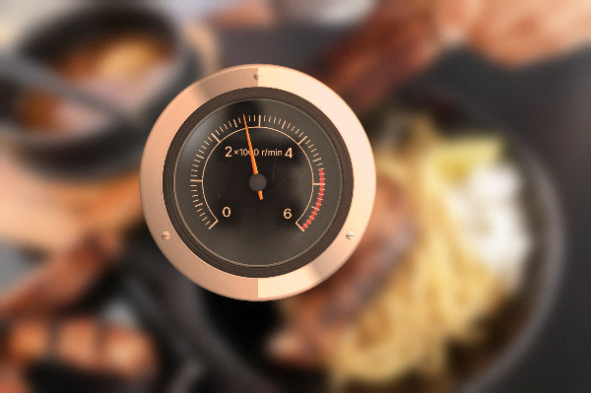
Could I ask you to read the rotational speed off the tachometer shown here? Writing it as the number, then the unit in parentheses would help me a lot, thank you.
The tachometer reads 2700 (rpm)
